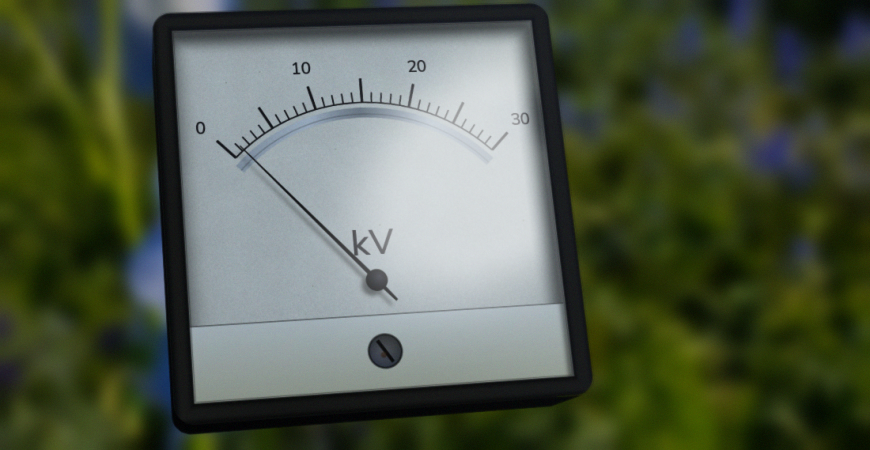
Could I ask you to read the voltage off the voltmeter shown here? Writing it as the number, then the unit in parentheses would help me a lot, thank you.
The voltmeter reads 1 (kV)
